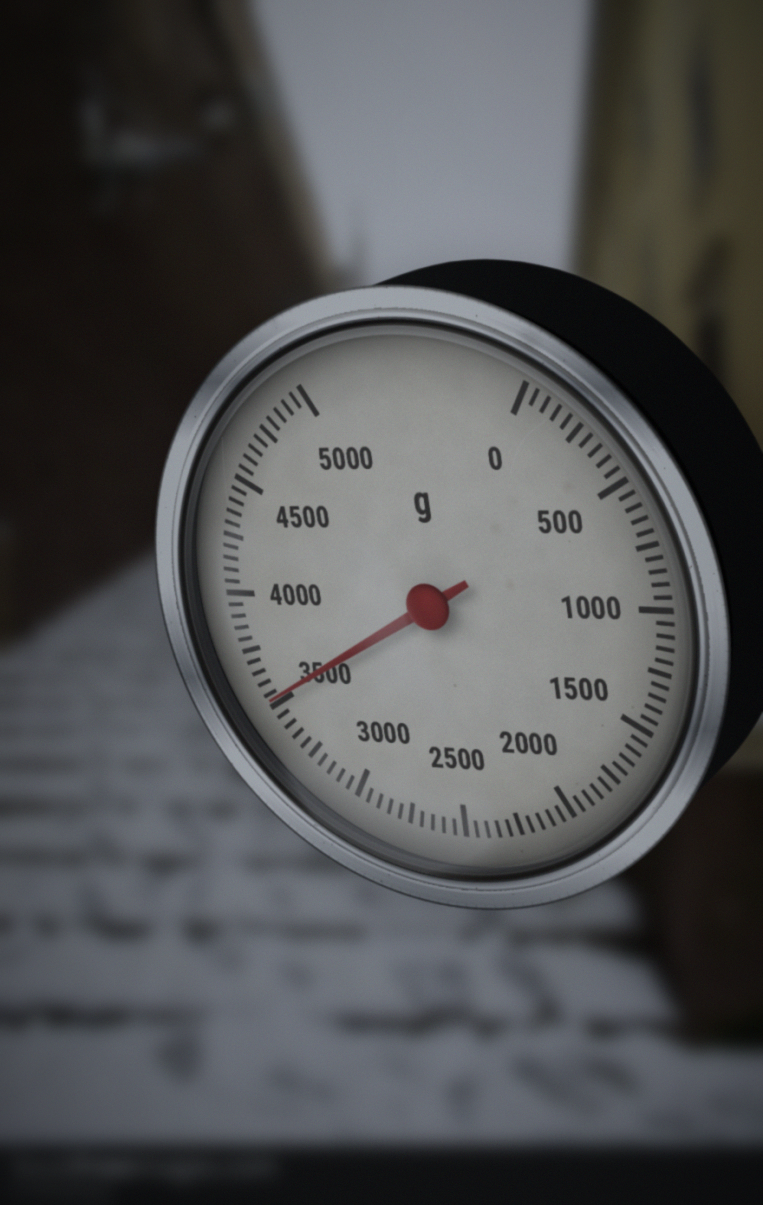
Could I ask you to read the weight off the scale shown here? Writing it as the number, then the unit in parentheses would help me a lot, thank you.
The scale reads 3525 (g)
